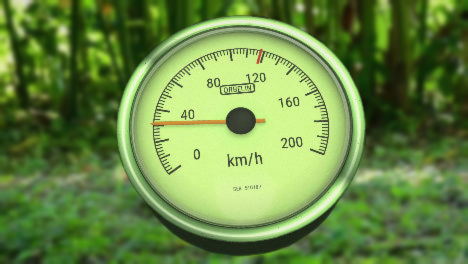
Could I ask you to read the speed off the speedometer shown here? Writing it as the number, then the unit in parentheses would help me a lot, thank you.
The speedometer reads 30 (km/h)
